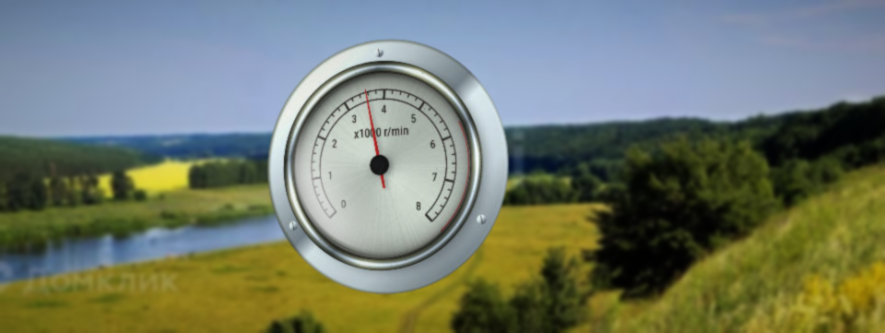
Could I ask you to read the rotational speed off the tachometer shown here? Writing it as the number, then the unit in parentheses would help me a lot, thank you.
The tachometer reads 3600 (rpm)
